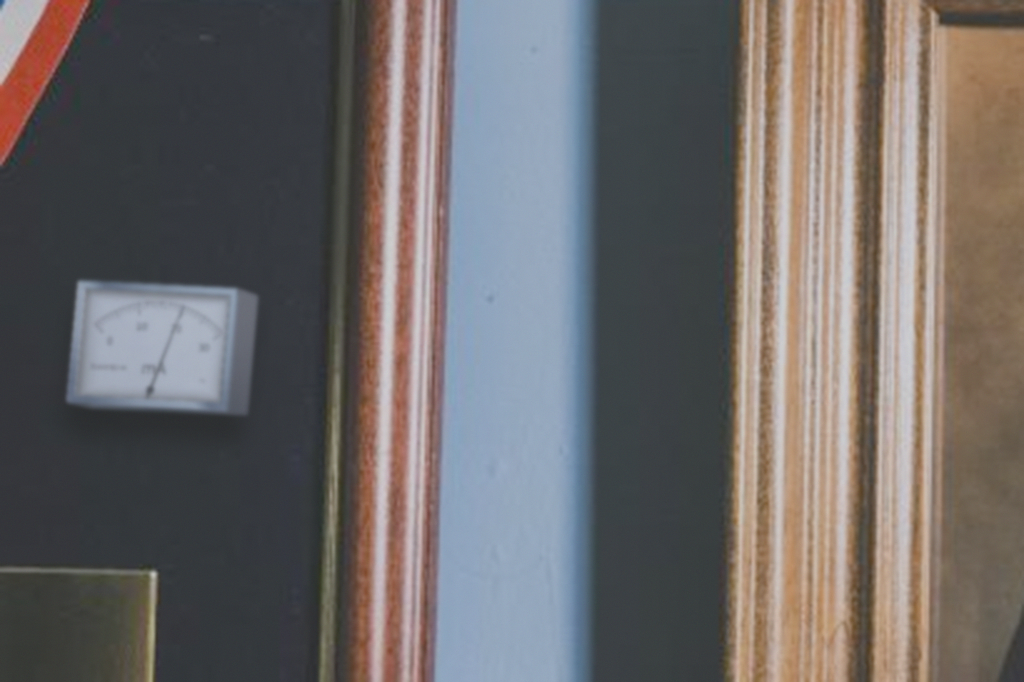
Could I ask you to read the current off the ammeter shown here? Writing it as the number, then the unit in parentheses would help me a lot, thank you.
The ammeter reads 20 (mA)
